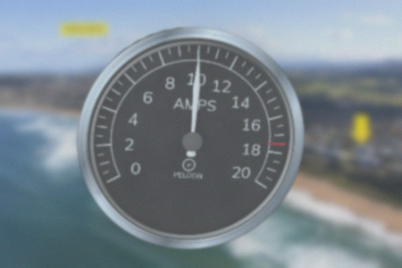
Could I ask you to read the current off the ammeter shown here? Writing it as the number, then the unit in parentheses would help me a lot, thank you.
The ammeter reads 10 (A)
